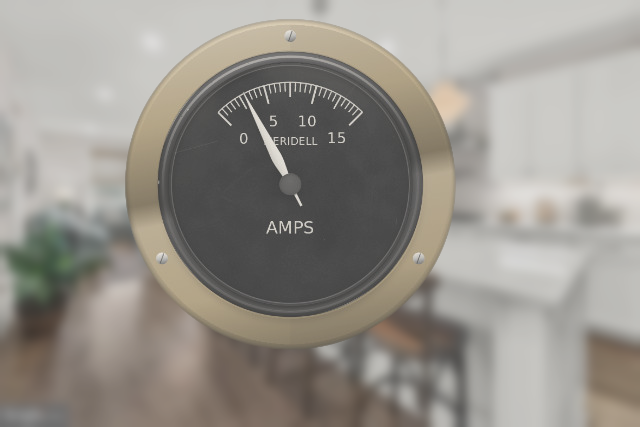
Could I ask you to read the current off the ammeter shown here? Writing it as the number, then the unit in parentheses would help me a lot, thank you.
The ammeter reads 3 (A)
